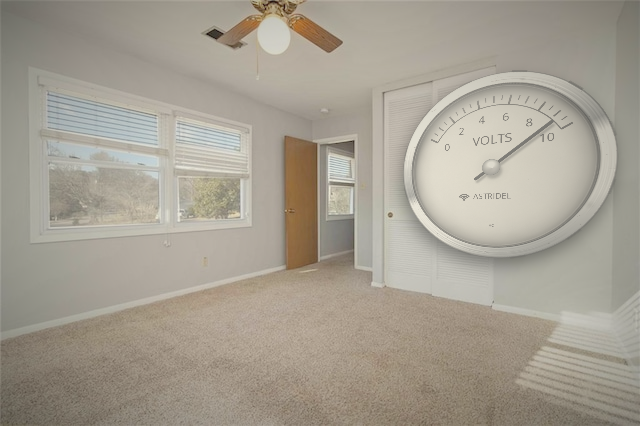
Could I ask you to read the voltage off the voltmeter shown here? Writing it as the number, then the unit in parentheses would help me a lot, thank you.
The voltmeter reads 9.25 (V)
